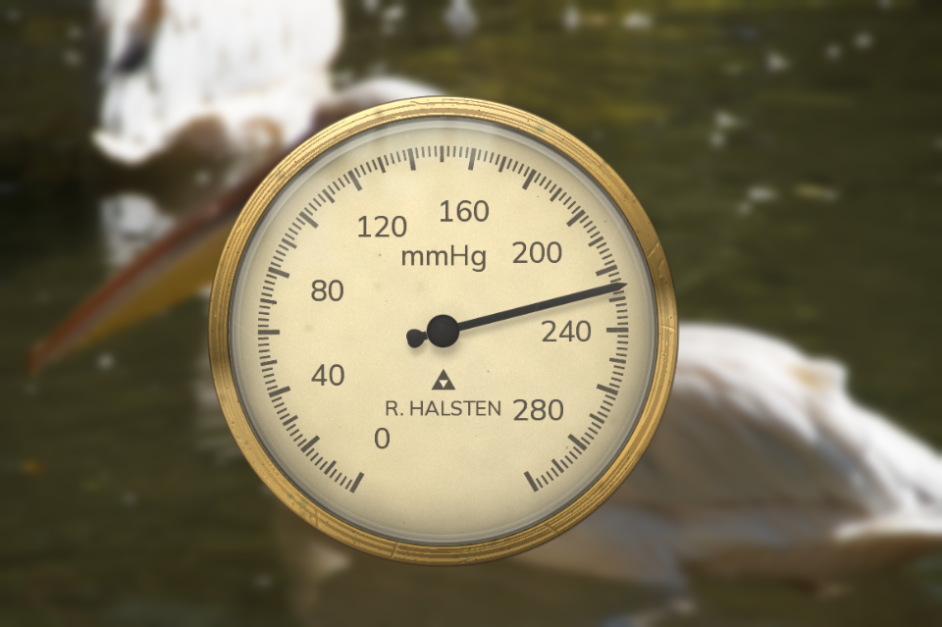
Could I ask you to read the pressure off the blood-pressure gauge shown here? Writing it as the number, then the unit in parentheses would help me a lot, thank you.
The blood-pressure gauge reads 226 (mmHg)
